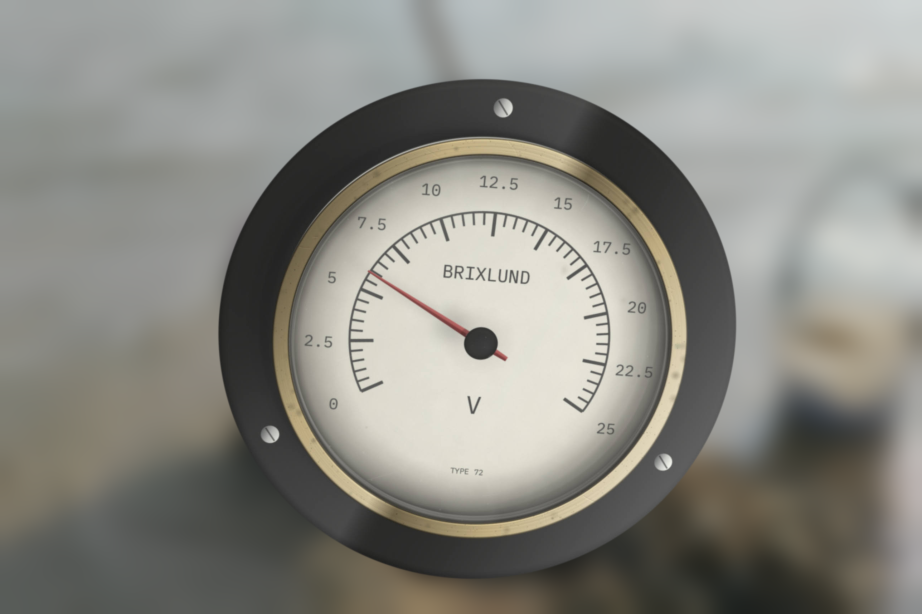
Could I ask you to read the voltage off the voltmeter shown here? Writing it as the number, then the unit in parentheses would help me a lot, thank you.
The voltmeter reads 6 (V)
